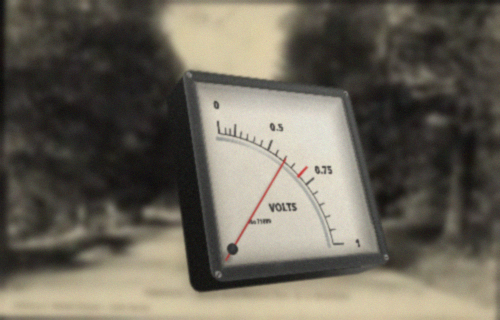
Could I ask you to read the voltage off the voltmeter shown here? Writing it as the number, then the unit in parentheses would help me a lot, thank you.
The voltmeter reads 0.6 (V)
